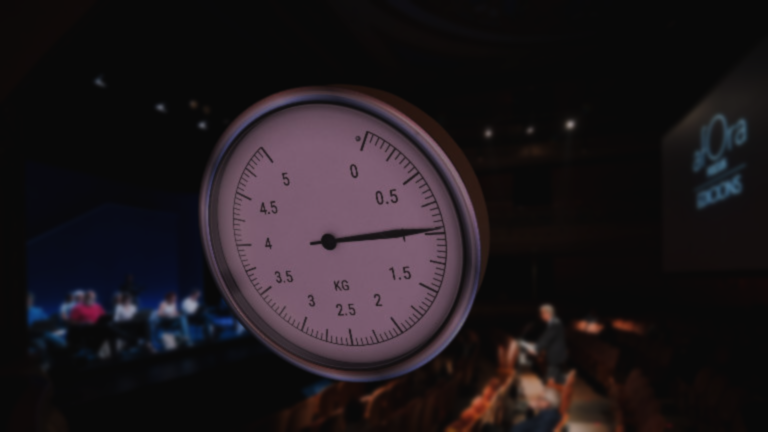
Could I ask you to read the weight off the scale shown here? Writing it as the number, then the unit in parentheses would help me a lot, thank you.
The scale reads 0.95 (kg)
